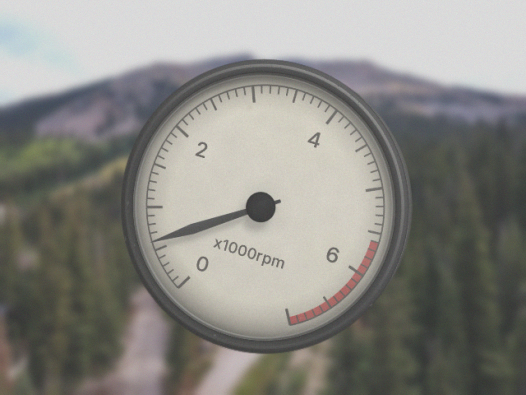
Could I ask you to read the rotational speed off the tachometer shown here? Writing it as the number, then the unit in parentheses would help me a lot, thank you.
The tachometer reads 600 (rpm)
